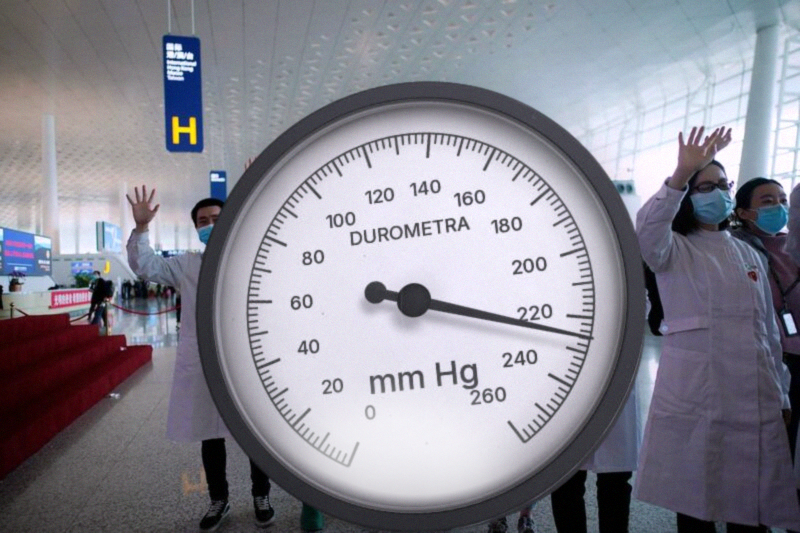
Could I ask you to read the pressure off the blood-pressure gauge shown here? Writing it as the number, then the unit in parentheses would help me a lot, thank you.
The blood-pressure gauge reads 226 (mmHg)
